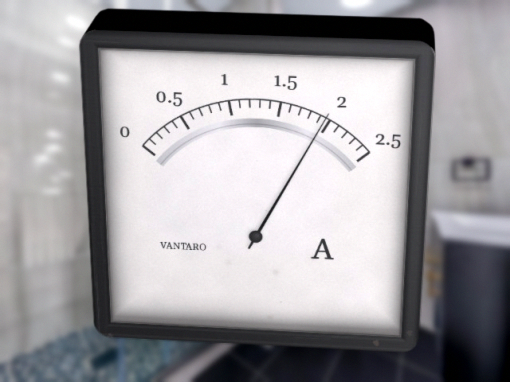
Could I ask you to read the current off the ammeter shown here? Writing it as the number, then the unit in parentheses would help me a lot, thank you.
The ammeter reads 1.95 (A)
